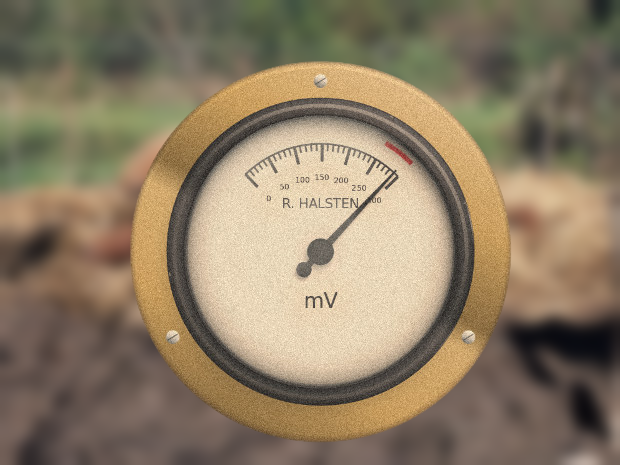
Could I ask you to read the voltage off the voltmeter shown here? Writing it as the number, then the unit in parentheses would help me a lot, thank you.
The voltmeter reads 290 (mV)
